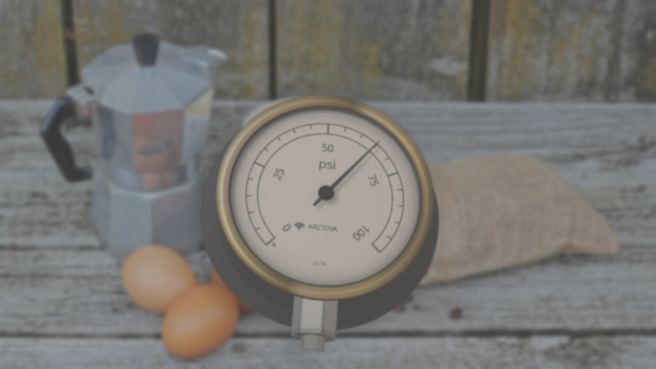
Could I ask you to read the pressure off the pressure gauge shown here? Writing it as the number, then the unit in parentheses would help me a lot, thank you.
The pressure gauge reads 65 (psi)
